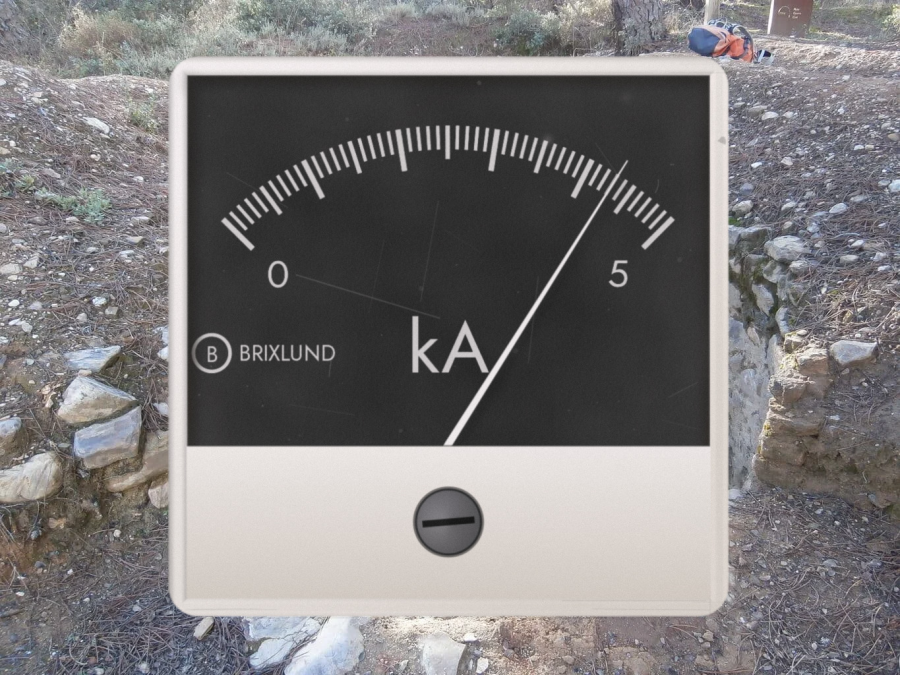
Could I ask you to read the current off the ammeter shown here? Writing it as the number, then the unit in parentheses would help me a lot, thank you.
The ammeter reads 4.3 (kA)
